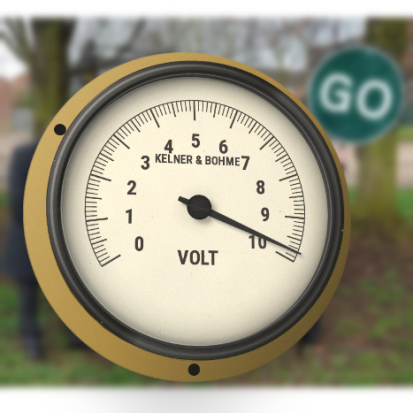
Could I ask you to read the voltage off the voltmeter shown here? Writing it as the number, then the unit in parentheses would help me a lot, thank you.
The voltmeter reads 9.8 (V)
